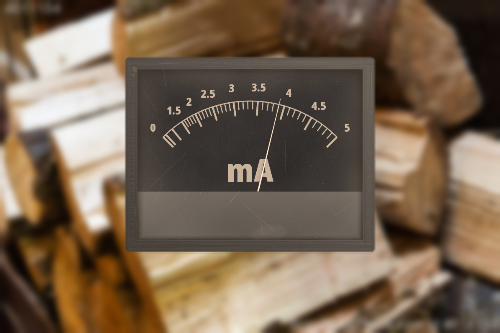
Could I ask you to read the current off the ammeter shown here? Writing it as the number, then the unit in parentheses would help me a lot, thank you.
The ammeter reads 3.9 (mA)
